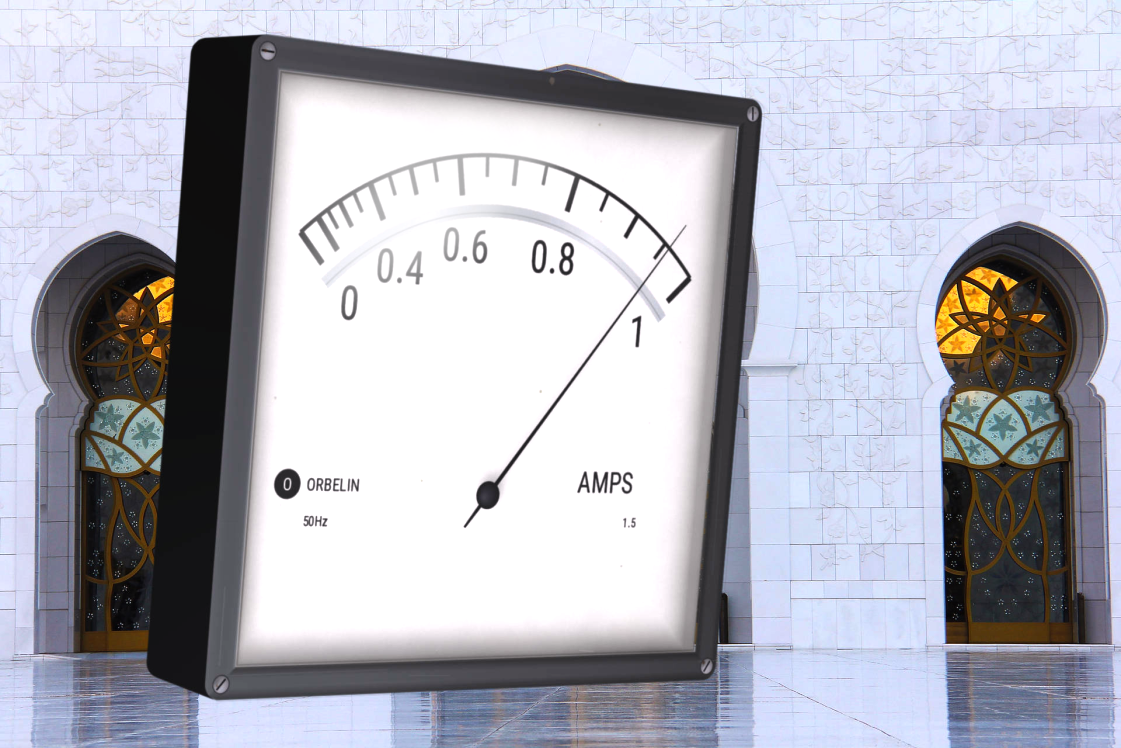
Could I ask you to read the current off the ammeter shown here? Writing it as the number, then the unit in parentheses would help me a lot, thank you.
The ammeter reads 0.95 (A)
